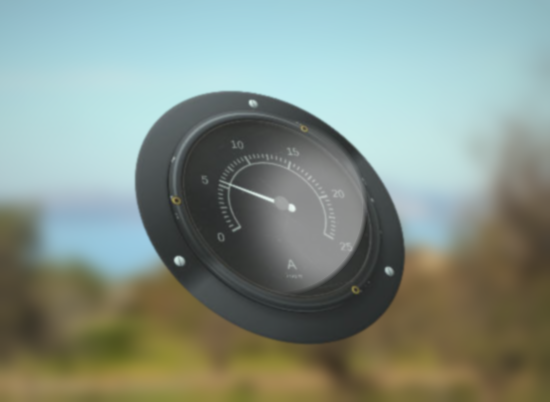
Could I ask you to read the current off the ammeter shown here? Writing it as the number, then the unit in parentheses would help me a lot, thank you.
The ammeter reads 5 (A)
